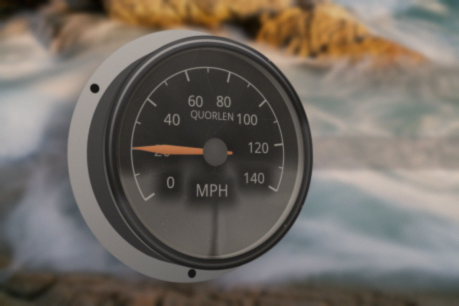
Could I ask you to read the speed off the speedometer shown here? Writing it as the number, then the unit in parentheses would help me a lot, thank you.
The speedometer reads 20 (mph)
